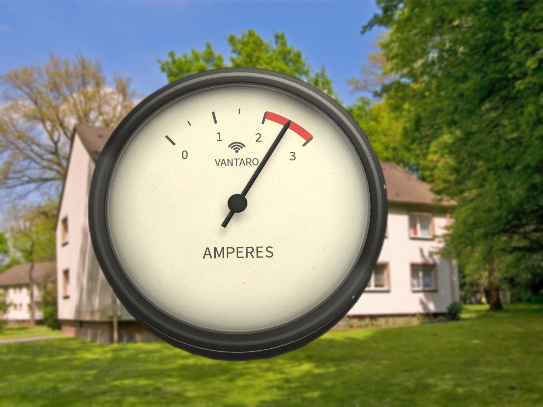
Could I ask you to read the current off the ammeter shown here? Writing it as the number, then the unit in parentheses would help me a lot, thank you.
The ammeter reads 2.5 (A)
